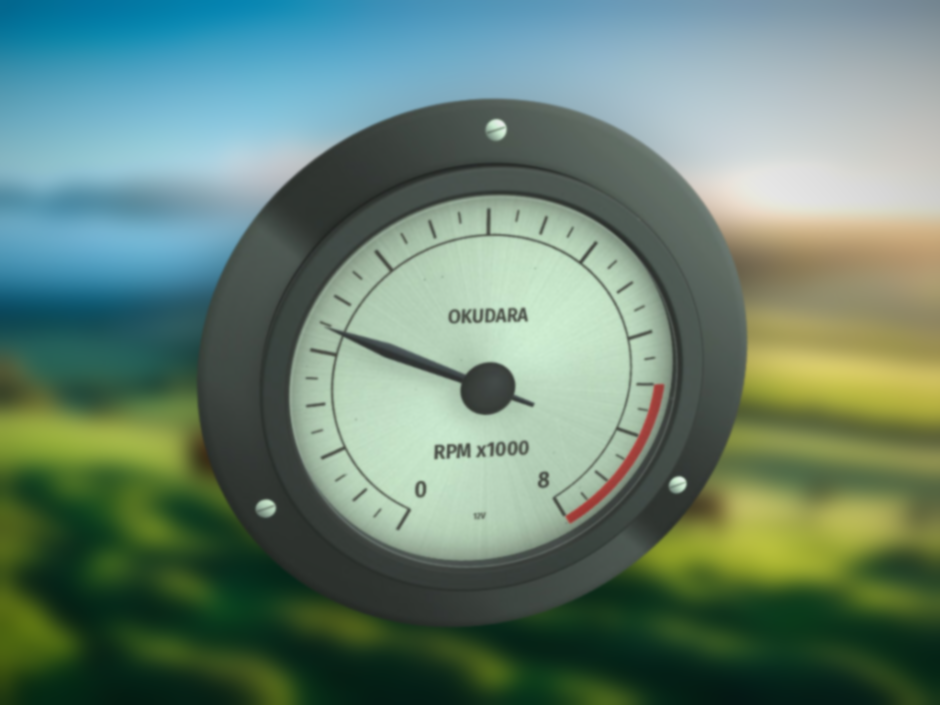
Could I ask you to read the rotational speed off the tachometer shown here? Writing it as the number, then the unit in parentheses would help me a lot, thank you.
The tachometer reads 2250 (rpm)
